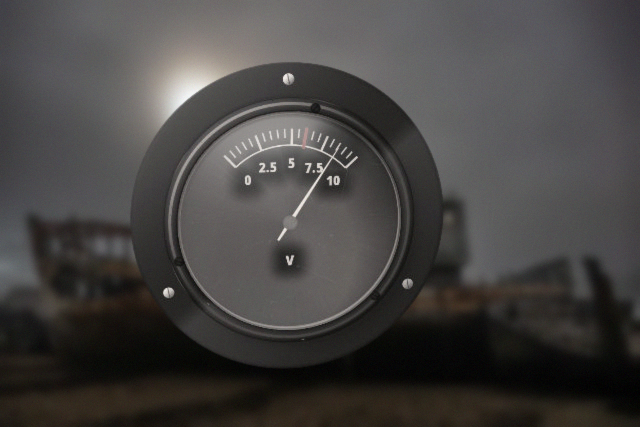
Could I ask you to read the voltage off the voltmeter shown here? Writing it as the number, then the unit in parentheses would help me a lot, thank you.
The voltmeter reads 8.5 (V)
